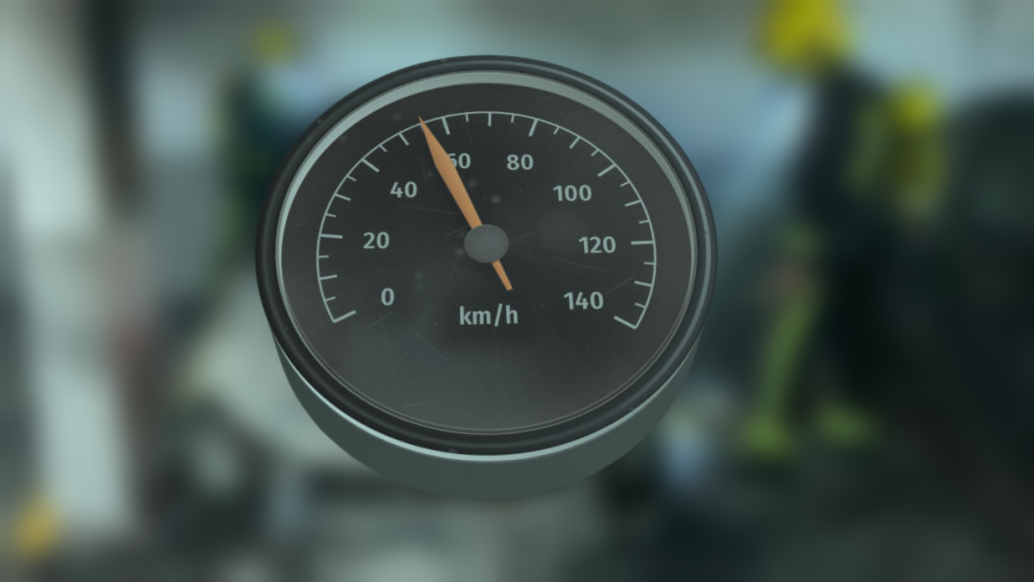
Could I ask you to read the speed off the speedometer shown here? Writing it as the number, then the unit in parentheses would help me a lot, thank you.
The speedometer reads 55 (km/h)
